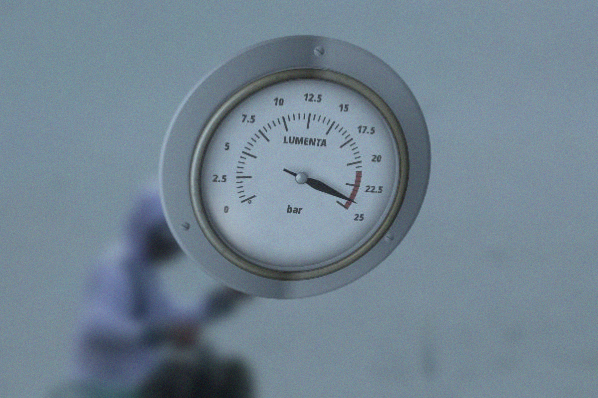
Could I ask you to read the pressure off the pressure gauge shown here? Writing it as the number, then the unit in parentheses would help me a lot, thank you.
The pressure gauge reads 24 (bar)
